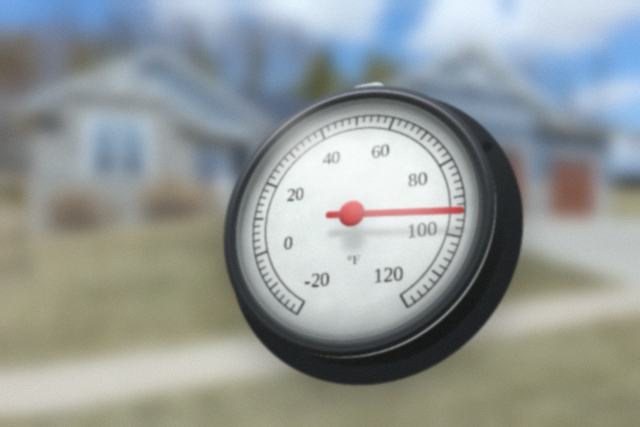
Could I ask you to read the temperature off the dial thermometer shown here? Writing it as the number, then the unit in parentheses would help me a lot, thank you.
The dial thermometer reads 94 (°F)
